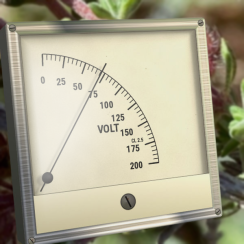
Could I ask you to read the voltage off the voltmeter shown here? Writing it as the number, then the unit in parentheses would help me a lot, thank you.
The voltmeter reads 70 (V)
